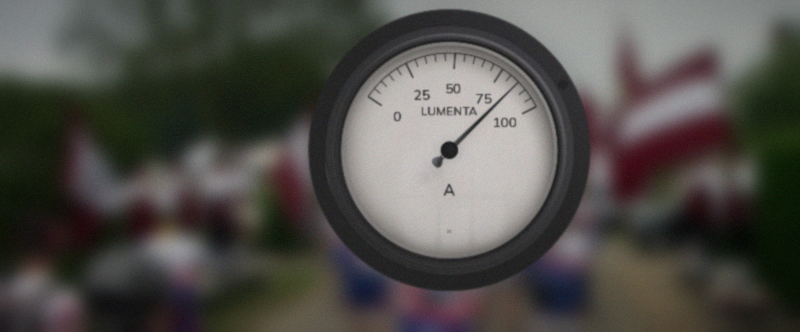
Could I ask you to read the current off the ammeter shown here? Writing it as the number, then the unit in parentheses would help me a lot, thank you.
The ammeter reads 85 (A)
